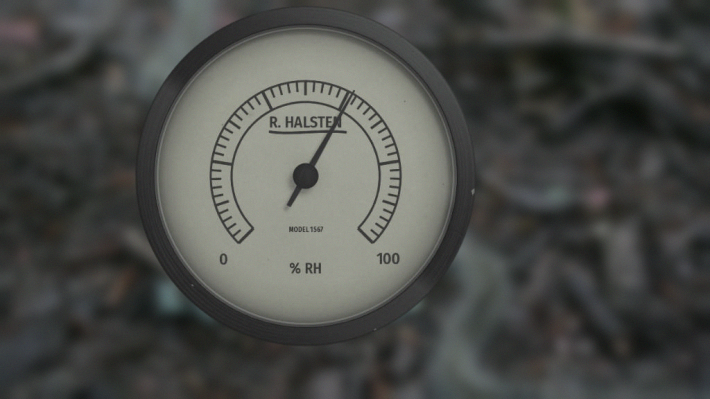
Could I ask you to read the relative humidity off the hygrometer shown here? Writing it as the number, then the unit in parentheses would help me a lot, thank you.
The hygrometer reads 61 (%)
